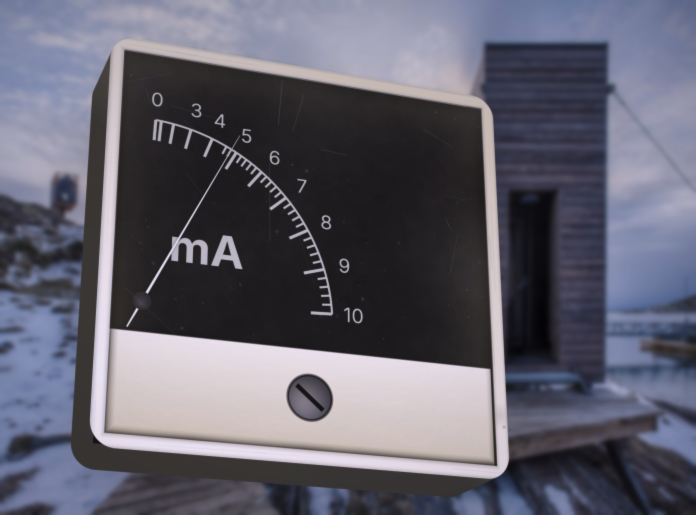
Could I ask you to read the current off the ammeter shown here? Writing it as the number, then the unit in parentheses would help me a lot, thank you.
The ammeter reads 4.8 (mA)
